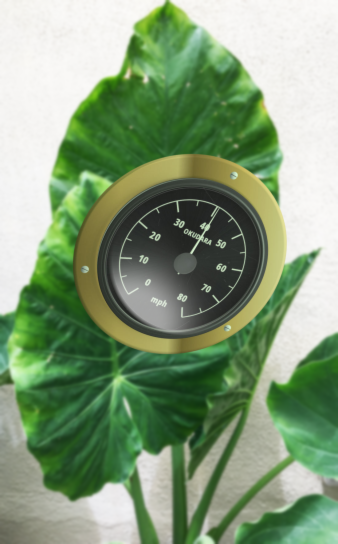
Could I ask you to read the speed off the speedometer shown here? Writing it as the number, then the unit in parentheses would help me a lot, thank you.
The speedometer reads 40 (mph)
